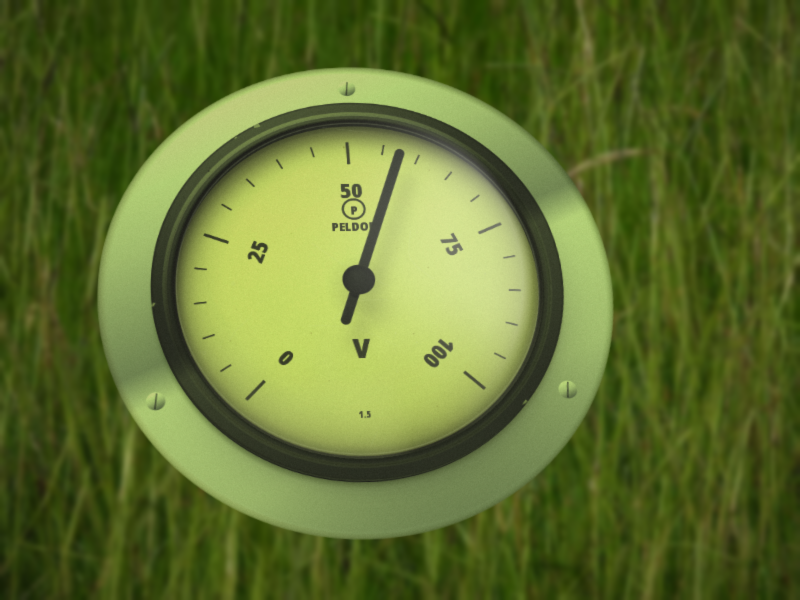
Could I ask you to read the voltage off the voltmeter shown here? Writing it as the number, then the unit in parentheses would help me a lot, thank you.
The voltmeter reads 57.5 (V)
